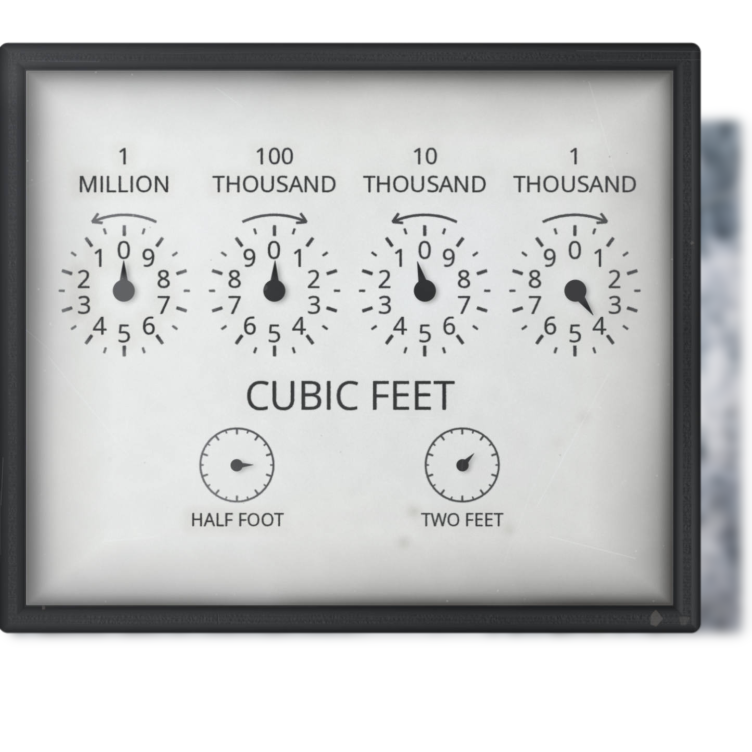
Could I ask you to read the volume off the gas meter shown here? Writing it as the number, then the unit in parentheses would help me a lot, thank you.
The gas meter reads 400 (ft³)
